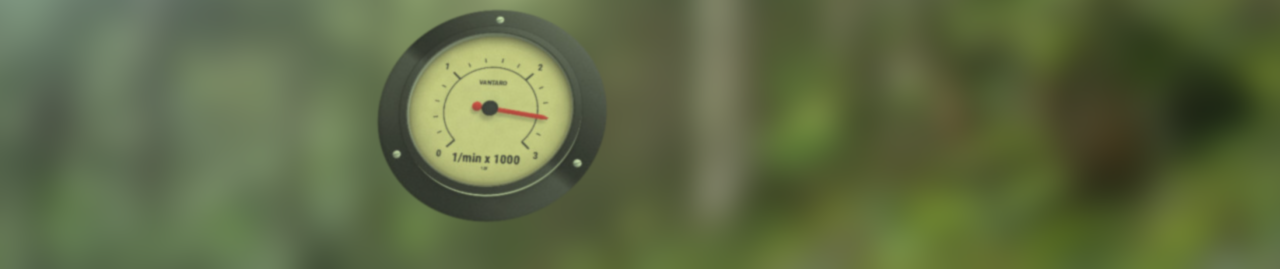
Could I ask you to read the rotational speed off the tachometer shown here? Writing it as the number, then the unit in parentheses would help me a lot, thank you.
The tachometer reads 2600 (rpm)
